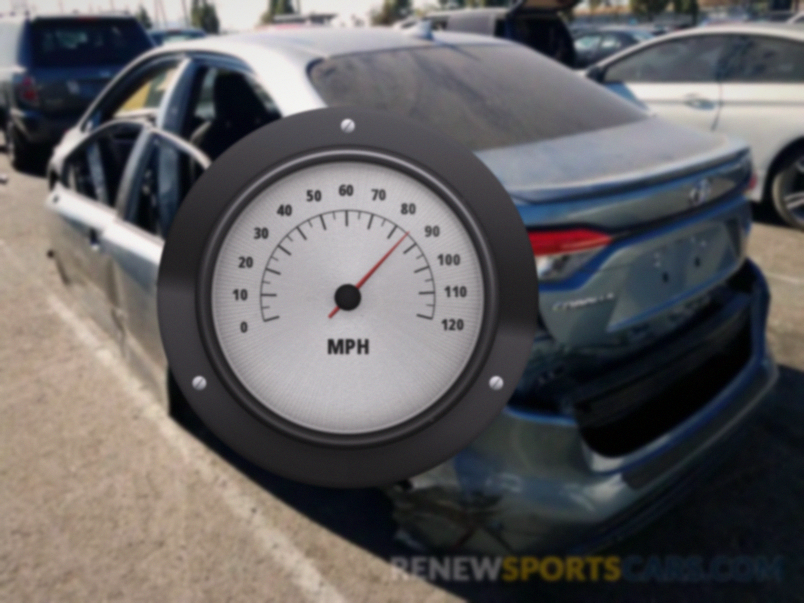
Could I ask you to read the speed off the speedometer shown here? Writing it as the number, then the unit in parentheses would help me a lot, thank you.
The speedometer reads 85 (mph)
